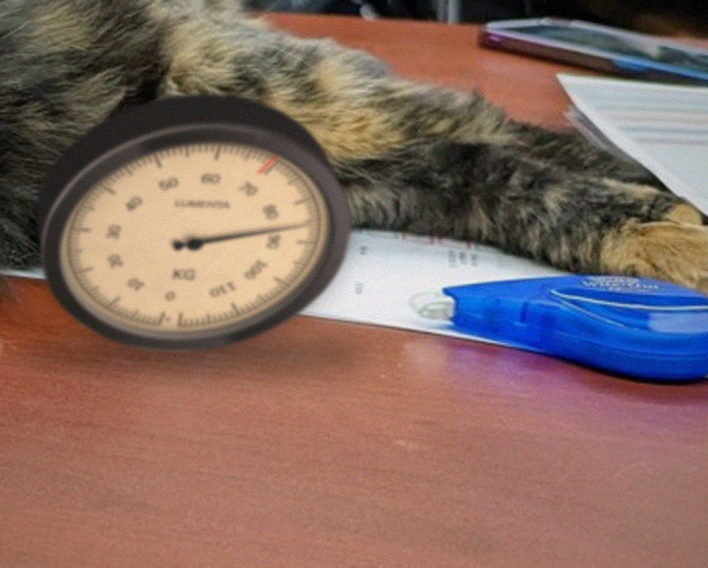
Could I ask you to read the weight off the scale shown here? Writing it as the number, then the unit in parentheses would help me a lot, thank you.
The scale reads 85 (kg)
